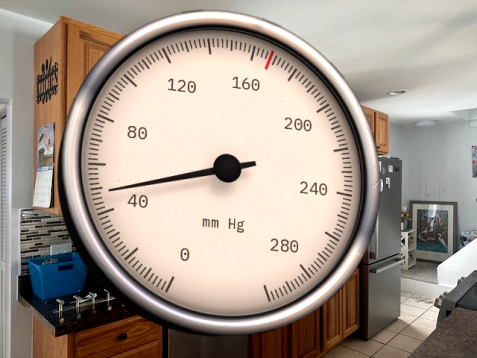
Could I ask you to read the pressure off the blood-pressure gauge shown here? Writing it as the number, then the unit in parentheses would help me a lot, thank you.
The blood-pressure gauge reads 48 (mmHg)
